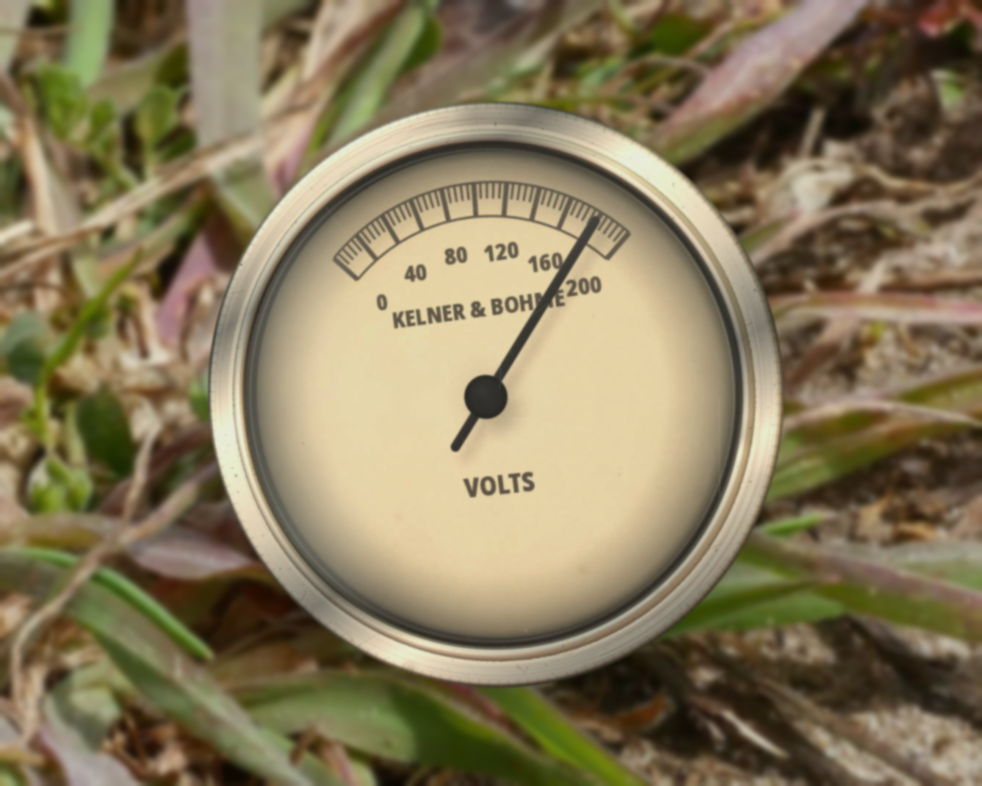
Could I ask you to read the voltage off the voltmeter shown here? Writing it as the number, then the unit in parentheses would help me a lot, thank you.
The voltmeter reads 180 (V)
